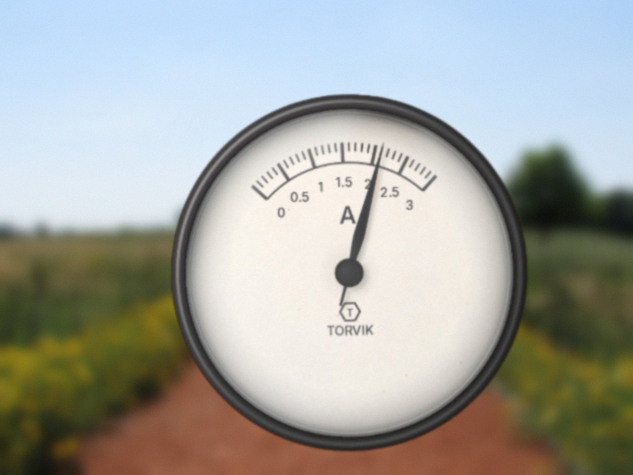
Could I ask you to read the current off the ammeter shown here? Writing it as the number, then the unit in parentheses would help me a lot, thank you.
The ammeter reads 2.1 (A)
